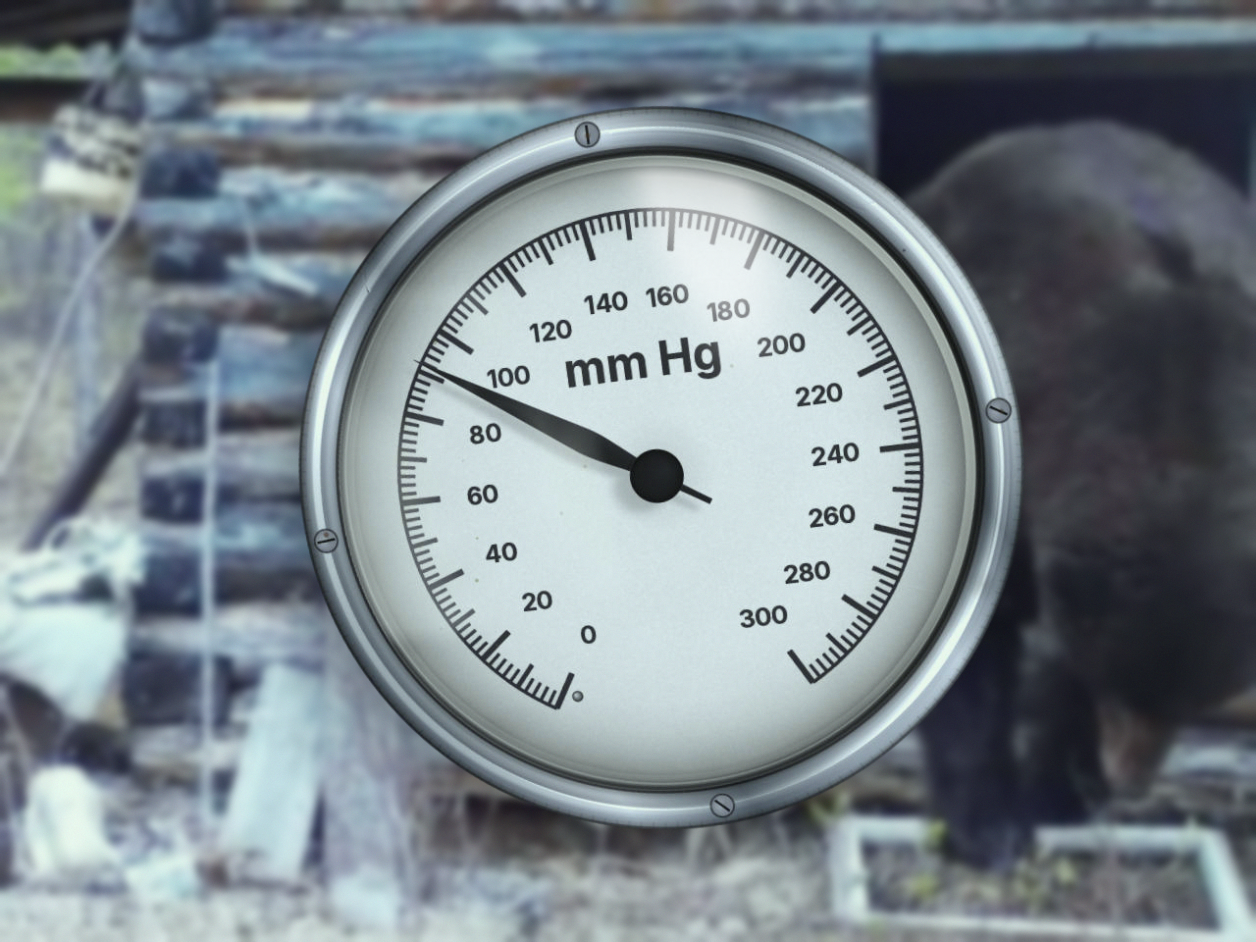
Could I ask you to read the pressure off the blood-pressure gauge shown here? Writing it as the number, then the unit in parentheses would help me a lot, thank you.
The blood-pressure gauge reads 92 (mmHg)
